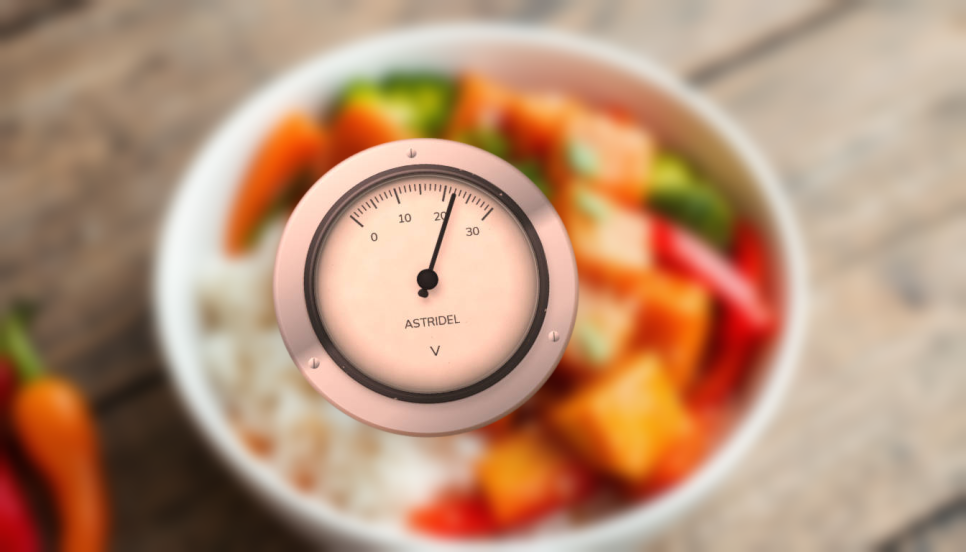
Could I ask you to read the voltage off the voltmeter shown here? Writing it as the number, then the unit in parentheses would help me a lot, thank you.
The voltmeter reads 22 (V)
